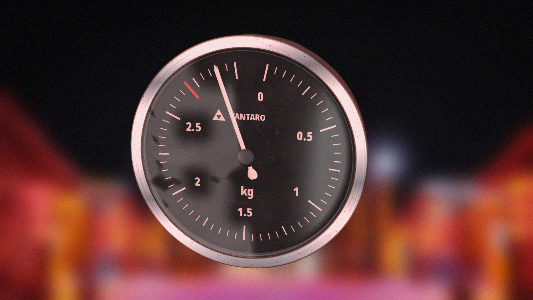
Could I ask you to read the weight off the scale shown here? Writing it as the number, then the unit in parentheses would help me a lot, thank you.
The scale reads 2.9 (kg)
